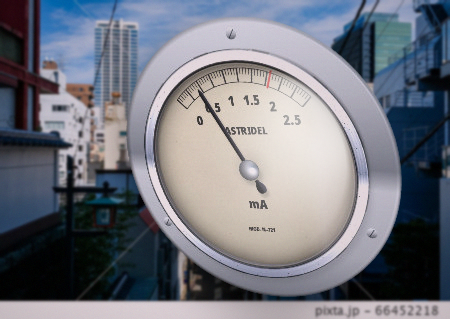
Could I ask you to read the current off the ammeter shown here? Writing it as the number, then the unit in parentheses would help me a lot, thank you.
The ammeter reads 0.5 (mA)
